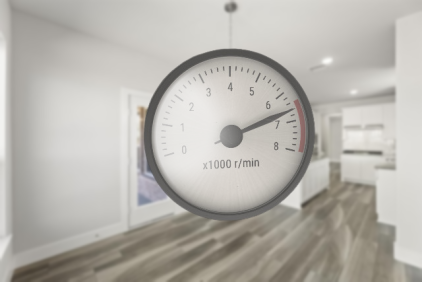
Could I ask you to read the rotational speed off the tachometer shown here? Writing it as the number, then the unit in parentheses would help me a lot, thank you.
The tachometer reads 6600 (rpm)
